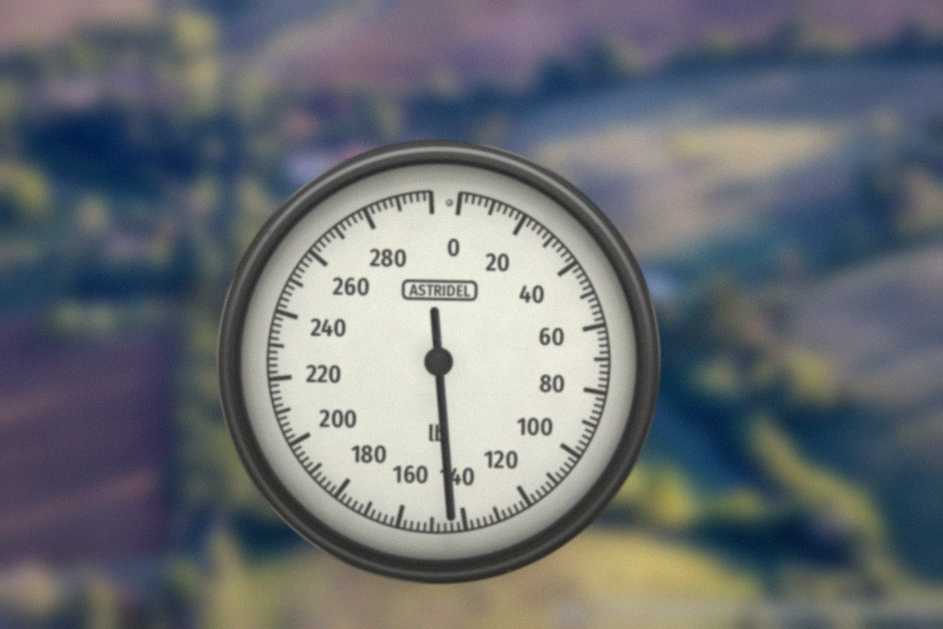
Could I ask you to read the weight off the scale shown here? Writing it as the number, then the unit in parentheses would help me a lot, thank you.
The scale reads 144 (lb)
